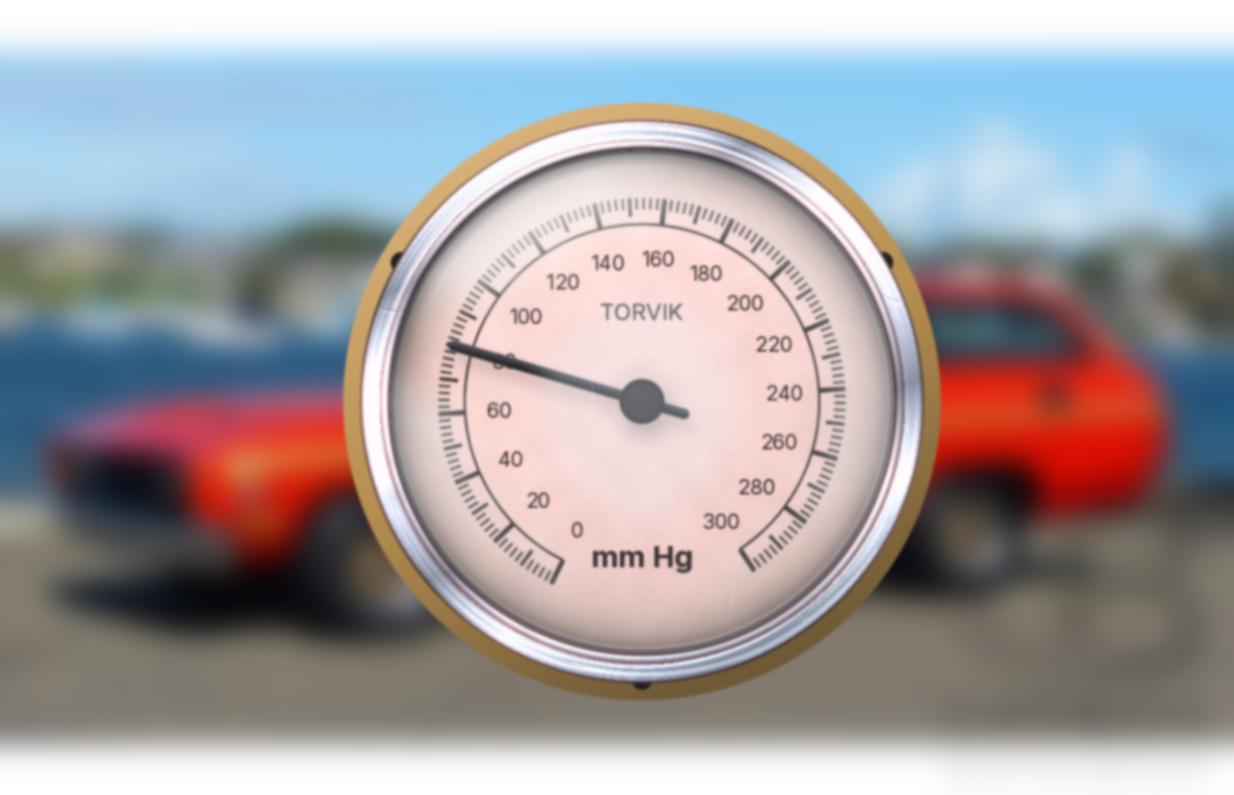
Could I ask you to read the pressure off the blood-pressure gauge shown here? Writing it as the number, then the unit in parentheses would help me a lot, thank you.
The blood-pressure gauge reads 80 (mmHg)
